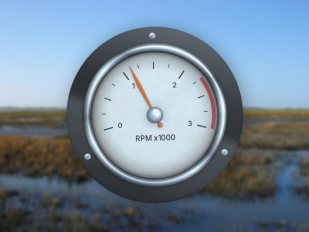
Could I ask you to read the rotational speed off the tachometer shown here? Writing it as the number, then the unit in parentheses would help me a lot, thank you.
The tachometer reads 1125 (rpm)
